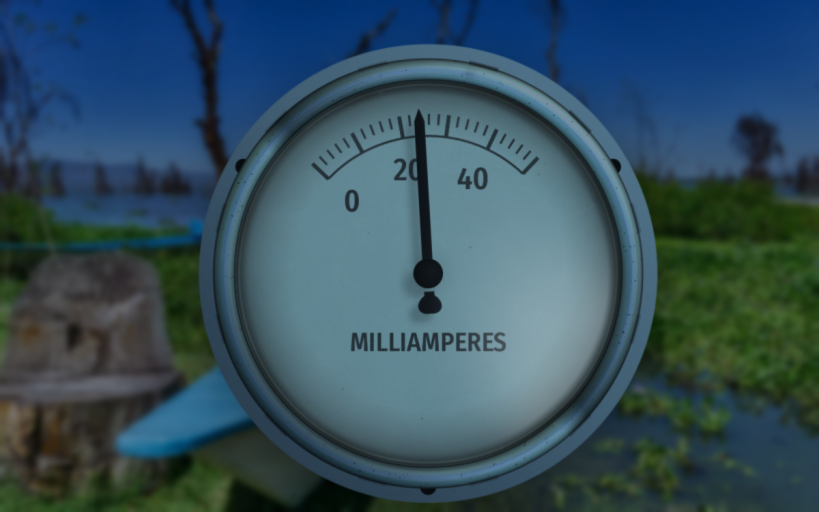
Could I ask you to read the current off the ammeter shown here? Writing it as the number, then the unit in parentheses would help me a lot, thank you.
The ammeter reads 24 (mA)
